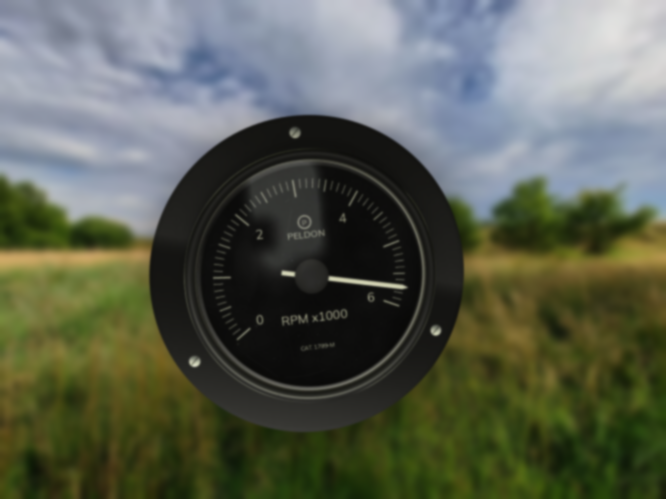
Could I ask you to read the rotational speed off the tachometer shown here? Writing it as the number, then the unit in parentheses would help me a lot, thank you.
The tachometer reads 5700 (rpm)
